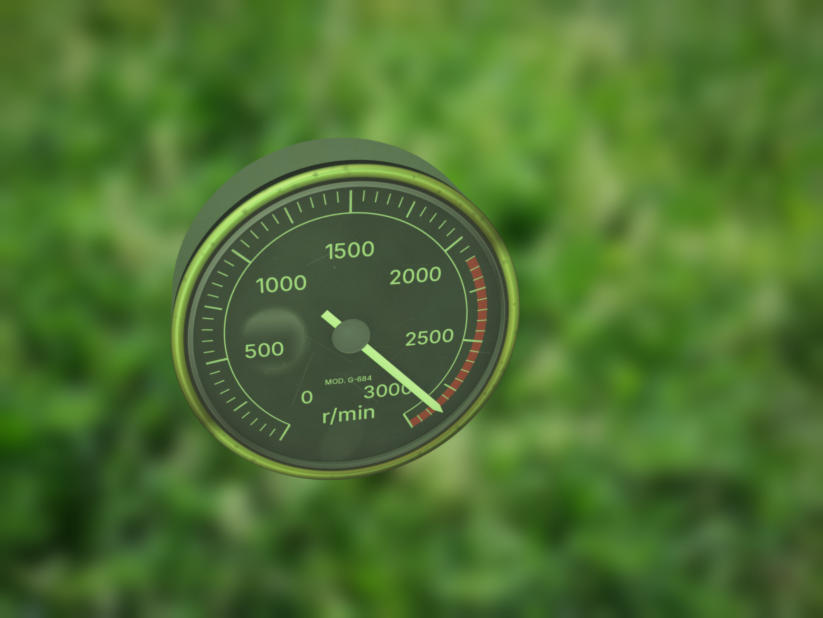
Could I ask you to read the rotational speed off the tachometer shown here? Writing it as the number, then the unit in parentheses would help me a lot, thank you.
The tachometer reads 2850 (rpm)
